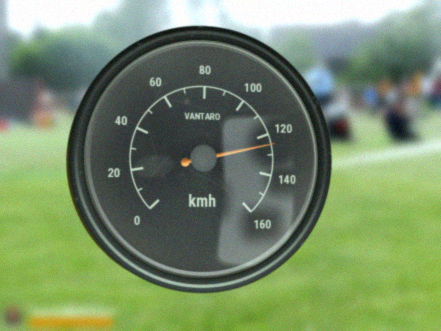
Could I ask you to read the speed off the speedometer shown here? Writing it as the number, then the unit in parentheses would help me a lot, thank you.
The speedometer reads 125 (km/h)
